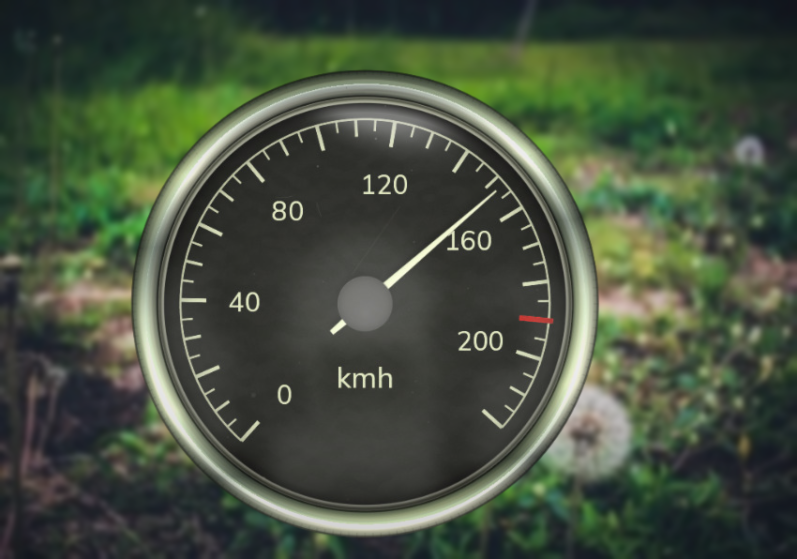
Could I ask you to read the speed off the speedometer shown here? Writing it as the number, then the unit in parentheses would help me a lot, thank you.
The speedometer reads 152.5 (km/h)
